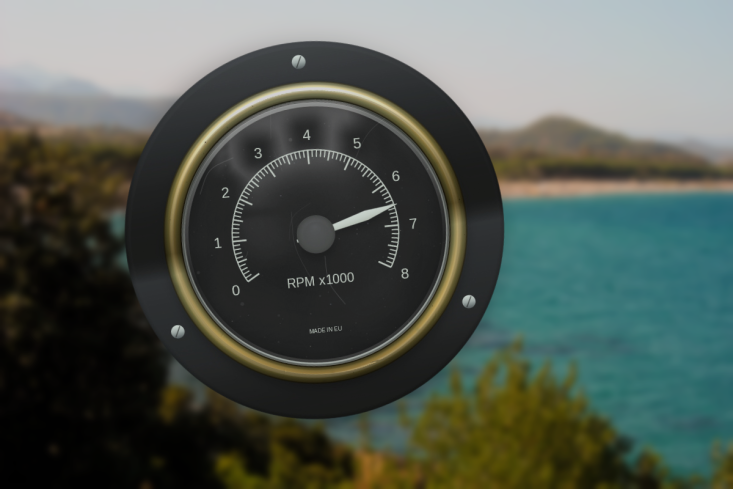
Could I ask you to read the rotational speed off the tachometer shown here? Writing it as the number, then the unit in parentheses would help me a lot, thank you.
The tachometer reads 6500 (rpm)
